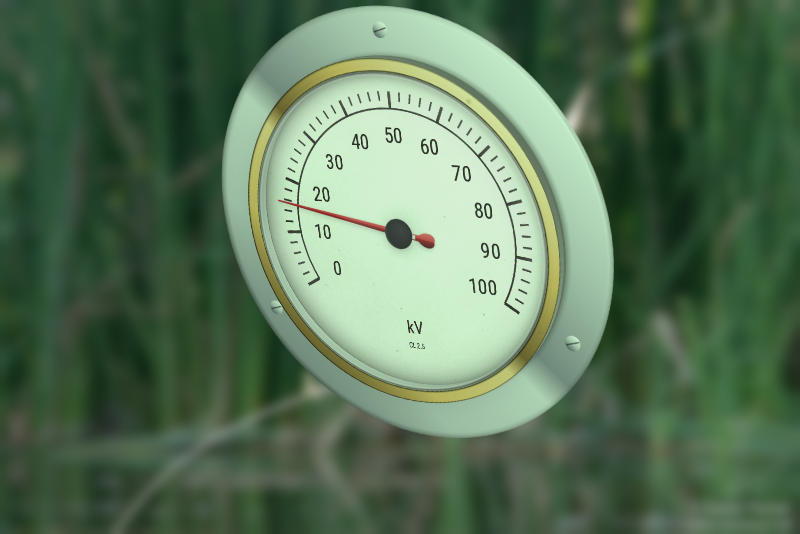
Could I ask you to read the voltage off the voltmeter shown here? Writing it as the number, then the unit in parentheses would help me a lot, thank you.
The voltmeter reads 16 (kV)
